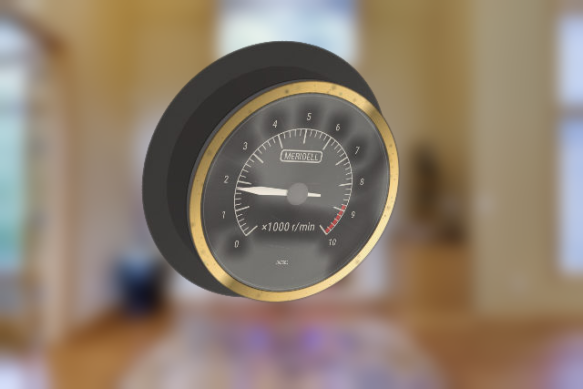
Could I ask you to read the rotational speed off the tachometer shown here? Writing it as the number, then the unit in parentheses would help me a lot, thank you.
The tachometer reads 1800 (rpm)
